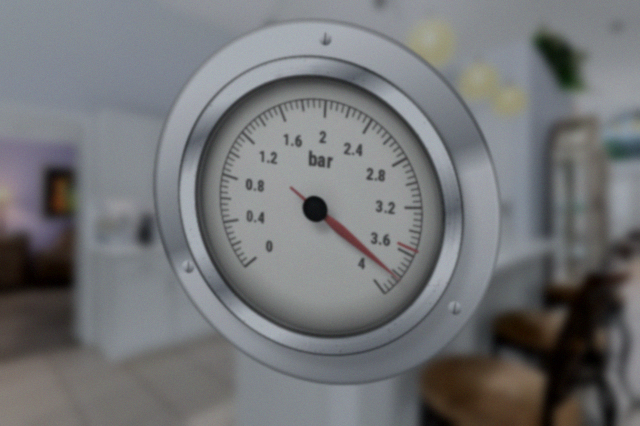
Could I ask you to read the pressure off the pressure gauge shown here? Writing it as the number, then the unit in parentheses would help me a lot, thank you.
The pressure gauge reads 3.8 (bar)
